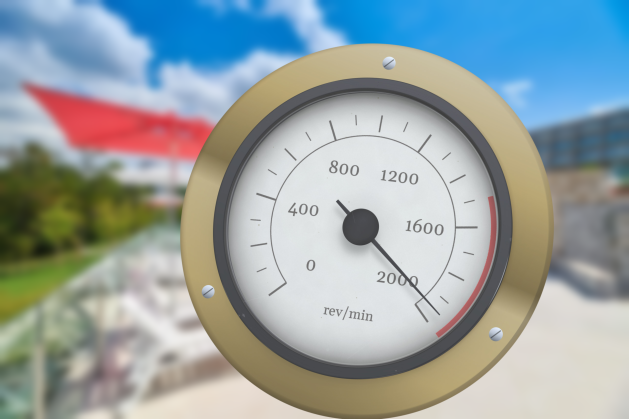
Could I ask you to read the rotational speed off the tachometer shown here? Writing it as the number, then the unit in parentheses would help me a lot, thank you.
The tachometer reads 1950 (rpm)
